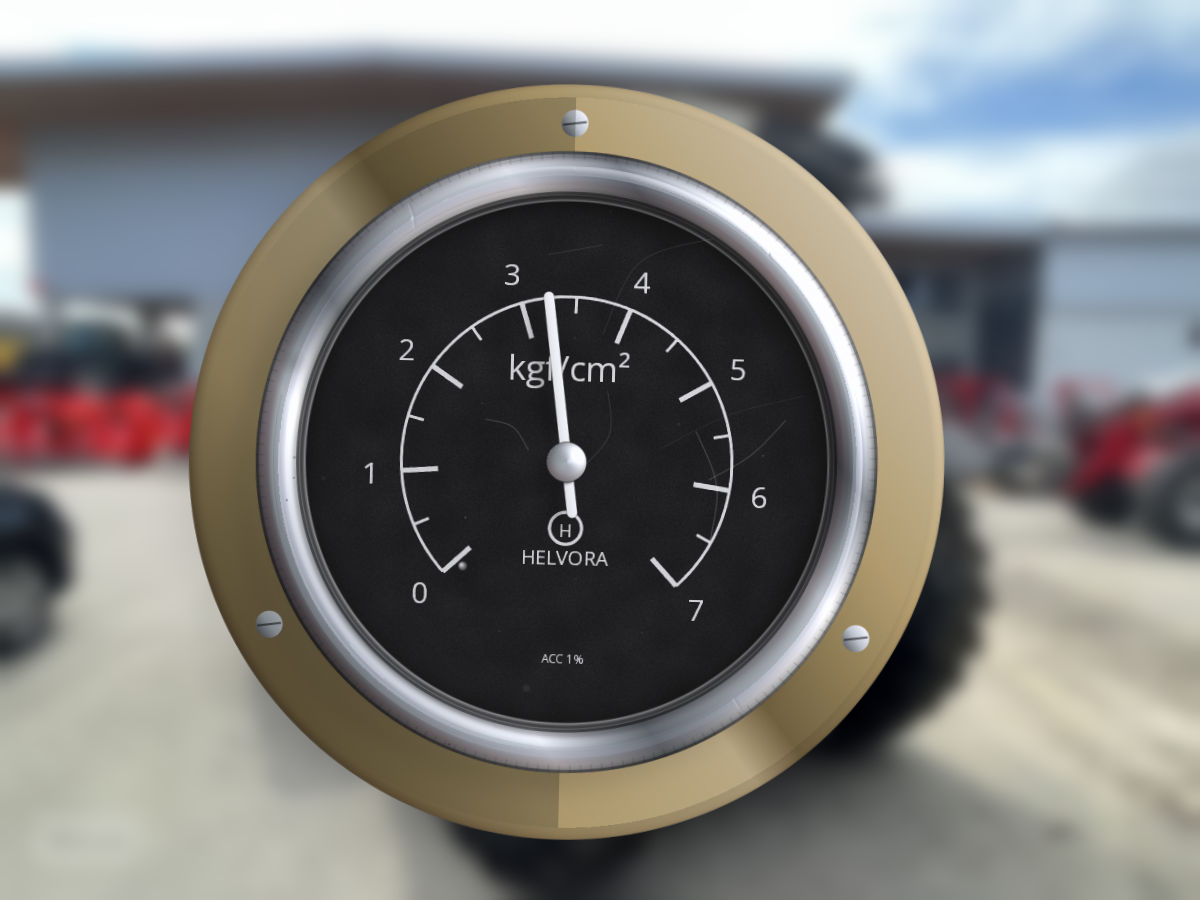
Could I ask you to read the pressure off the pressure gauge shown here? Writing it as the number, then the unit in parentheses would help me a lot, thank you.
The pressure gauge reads 3.25 (kg/cm²)
